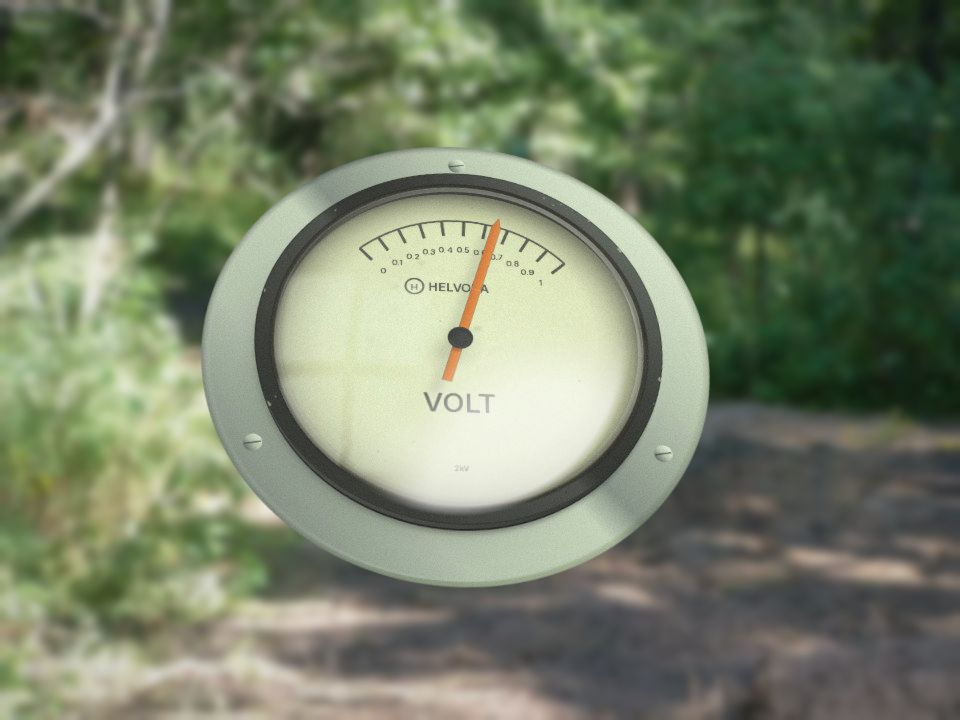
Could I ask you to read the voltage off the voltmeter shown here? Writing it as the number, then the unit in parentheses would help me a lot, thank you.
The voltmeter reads 0.65 (V)
